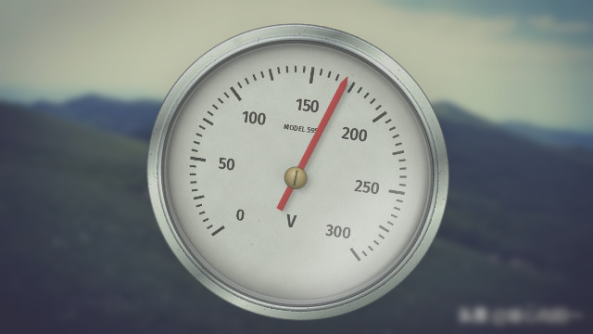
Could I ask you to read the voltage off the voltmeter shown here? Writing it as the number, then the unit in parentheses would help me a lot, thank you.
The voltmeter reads 170 (V)
